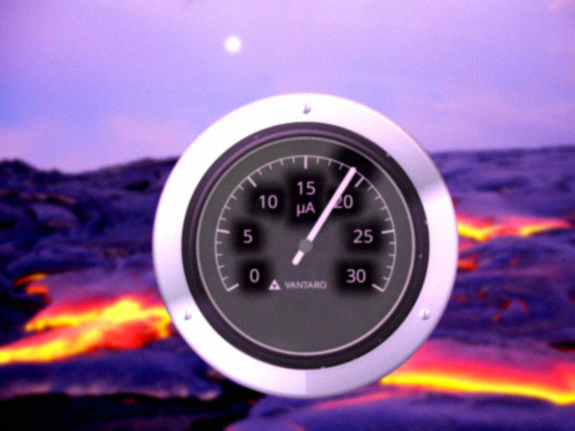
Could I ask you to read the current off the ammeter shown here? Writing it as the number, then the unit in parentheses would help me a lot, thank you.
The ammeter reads 19 (µA)
